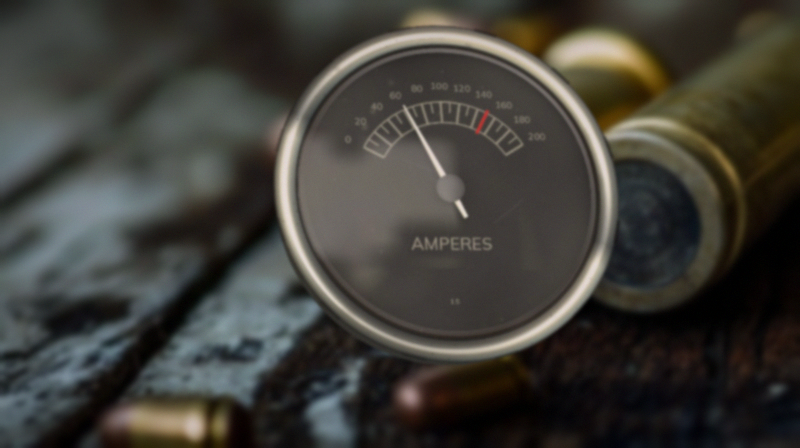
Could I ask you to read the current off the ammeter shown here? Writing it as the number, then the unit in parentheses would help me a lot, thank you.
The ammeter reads 60 (A)
